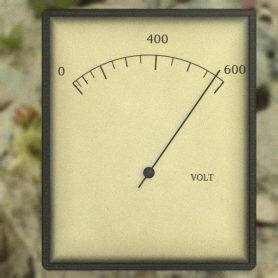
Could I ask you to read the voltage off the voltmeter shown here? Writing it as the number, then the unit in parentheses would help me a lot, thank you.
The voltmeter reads 575 (V)
